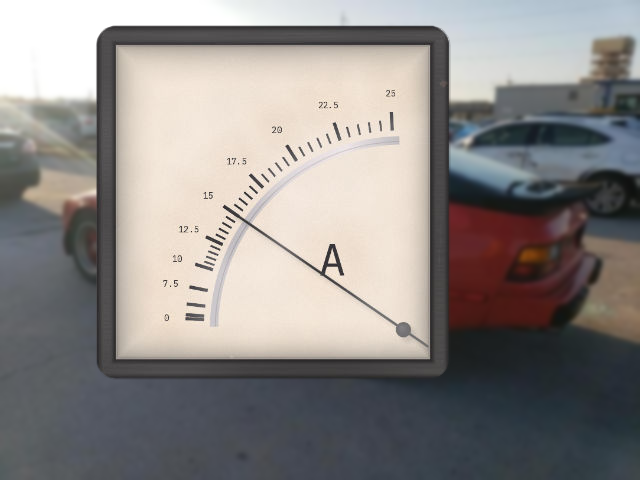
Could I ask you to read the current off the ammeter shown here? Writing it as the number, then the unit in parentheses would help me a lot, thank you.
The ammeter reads 15 (A)
